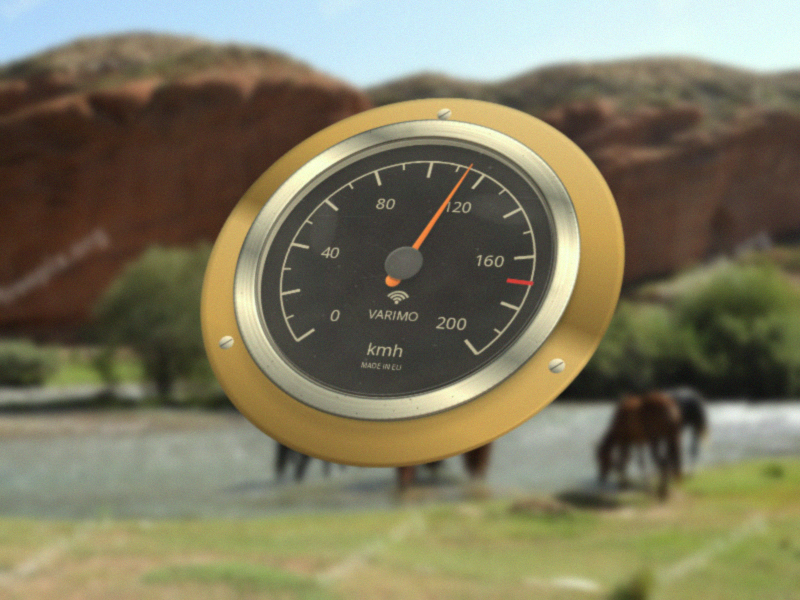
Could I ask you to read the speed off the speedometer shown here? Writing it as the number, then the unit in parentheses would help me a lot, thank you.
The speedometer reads 115 (km/h)
